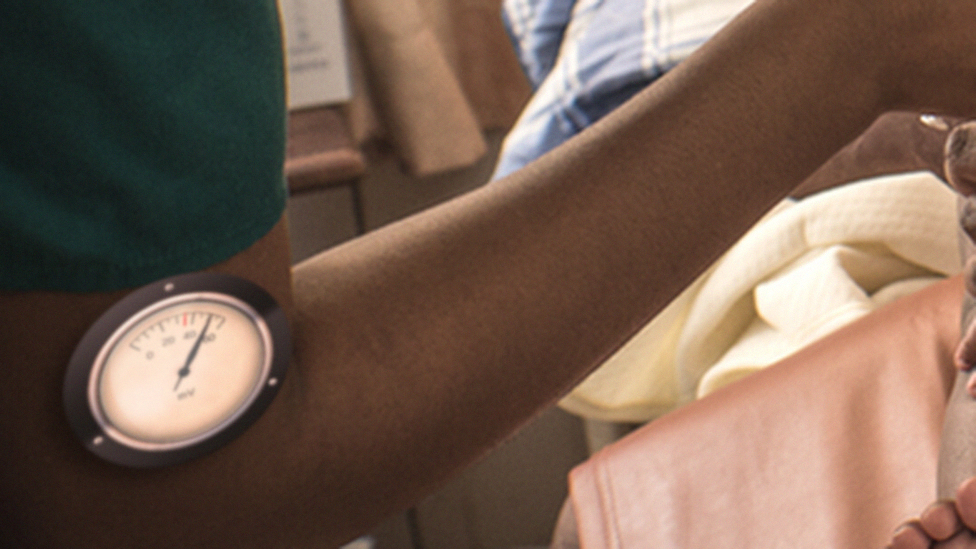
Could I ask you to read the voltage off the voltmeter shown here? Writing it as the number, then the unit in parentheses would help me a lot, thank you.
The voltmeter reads 50 (mV)
